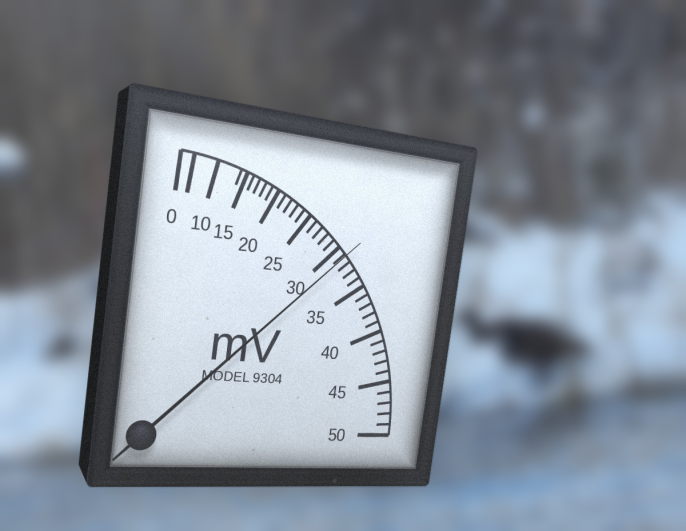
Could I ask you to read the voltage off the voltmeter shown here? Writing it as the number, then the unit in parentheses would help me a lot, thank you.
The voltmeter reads 31 (mV)
